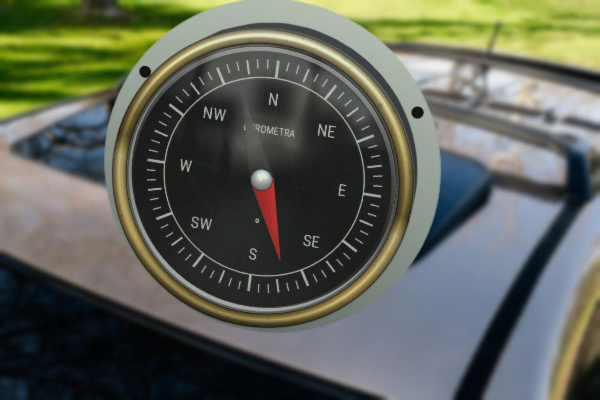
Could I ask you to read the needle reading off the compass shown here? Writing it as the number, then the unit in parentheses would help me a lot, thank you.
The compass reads 160 (°)
